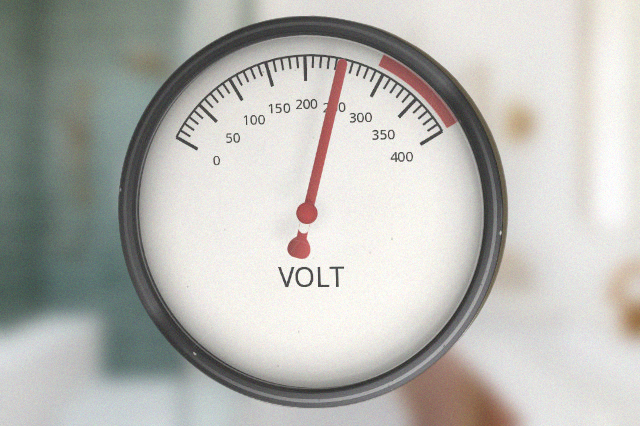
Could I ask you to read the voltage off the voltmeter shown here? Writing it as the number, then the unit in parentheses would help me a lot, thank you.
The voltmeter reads 250 (V)
